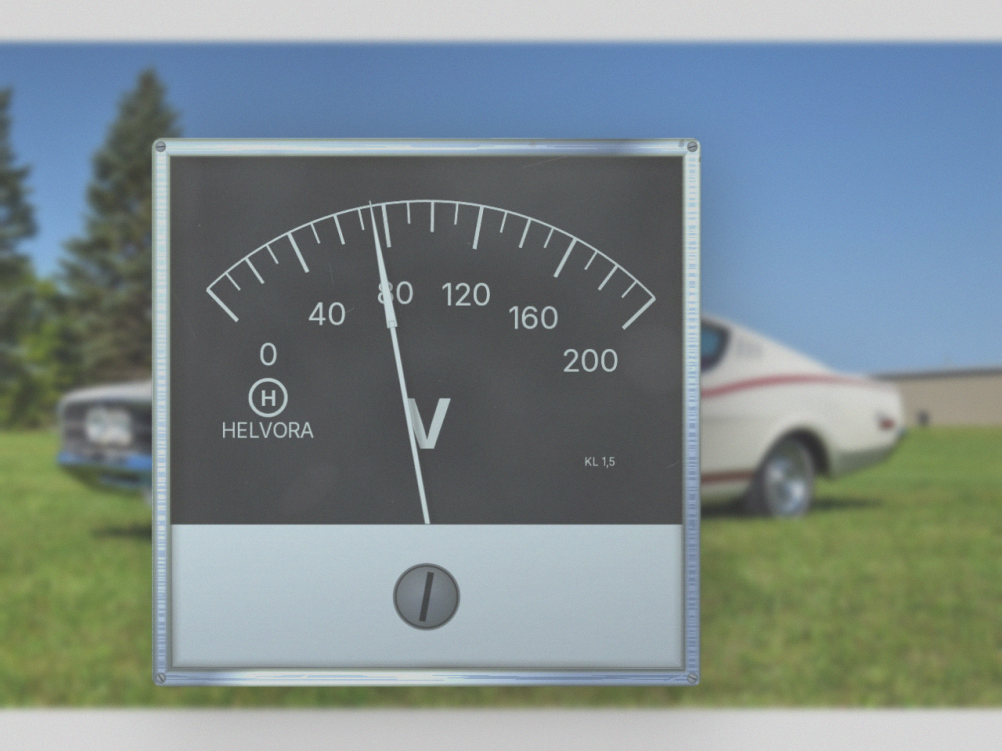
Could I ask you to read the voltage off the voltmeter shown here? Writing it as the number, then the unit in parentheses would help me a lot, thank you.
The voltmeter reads 75 (V)
